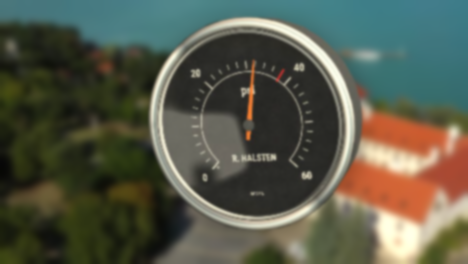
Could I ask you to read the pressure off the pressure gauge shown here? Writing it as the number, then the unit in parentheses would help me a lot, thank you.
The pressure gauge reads 32 (psi)
